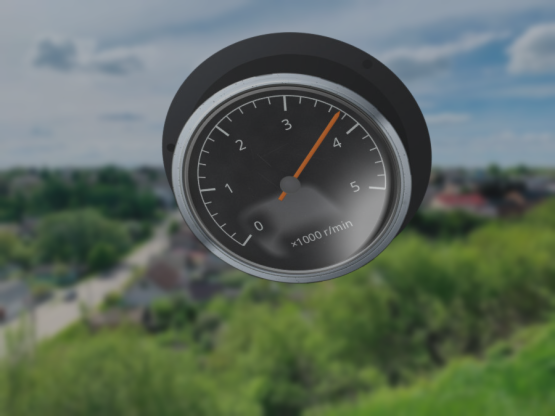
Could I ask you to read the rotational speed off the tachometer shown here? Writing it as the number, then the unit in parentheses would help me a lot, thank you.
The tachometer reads 3700 (rpm)
